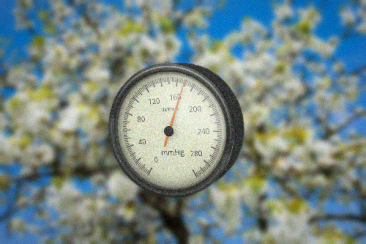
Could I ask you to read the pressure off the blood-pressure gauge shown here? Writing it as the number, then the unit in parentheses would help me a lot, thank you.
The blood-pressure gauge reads 170 (mmHg)
